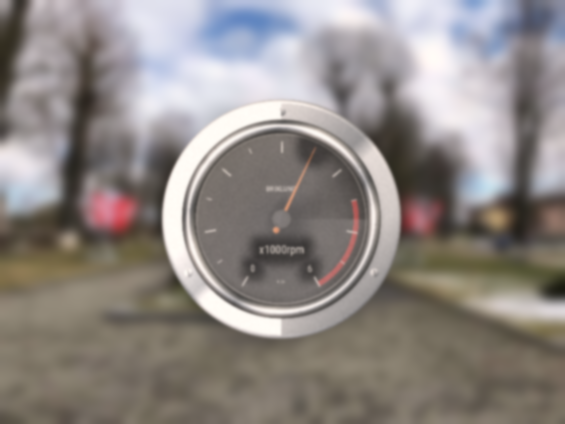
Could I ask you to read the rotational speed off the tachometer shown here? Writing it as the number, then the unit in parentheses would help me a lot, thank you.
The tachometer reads 3500 (rpm)
